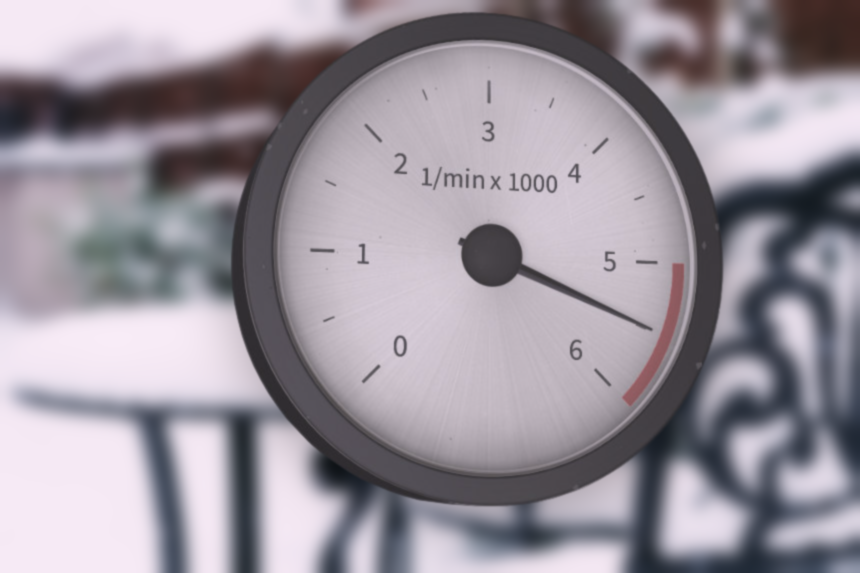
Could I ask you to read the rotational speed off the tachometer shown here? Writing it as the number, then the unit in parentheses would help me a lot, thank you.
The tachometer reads 5500 (rpm)
